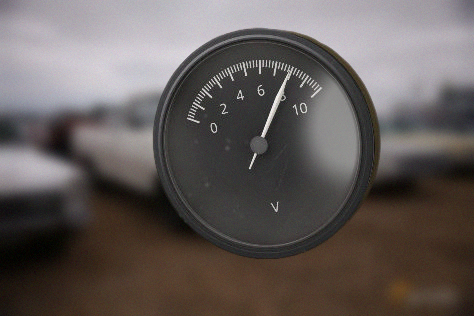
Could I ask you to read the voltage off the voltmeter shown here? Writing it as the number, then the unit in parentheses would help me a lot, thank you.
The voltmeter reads 8 (V)
